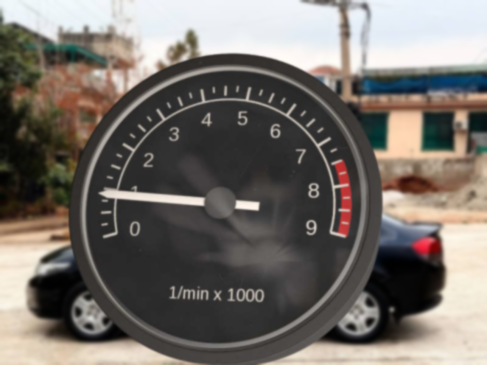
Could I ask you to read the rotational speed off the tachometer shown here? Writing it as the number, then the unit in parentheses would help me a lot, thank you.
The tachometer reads 875 (rpm)
